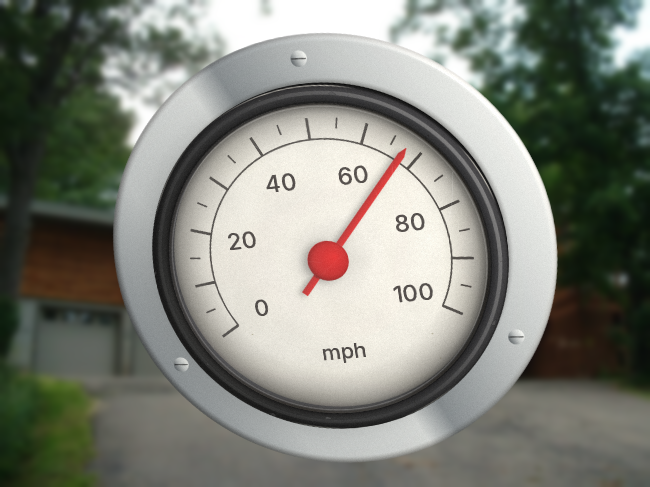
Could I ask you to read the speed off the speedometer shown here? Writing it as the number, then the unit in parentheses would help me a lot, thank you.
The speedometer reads 67.5 (mph)
